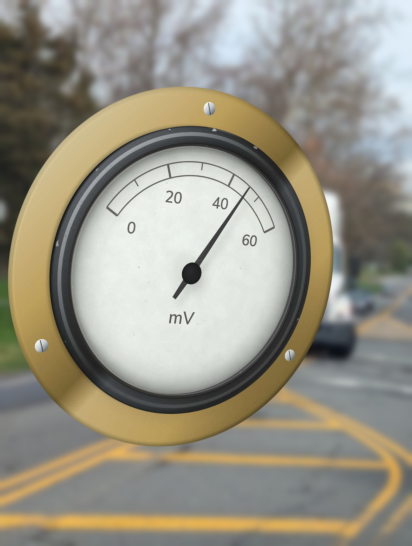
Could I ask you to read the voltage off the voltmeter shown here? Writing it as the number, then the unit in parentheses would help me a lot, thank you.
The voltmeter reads 45 (mV)
